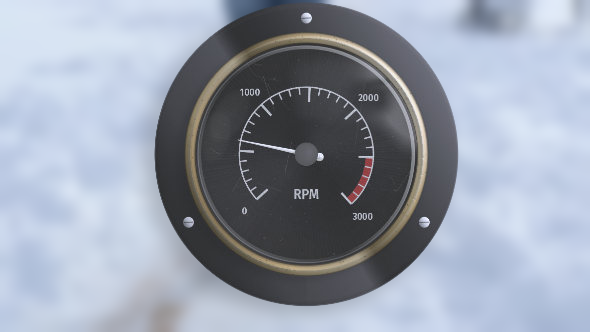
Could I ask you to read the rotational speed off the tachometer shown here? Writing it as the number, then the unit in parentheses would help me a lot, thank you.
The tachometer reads 600 (rpm)
